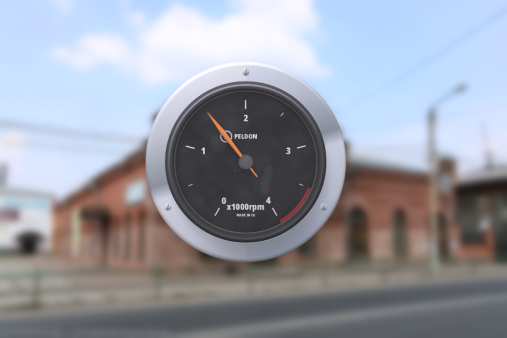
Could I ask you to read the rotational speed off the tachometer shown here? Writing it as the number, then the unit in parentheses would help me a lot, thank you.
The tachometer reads 1500 (rpm)
